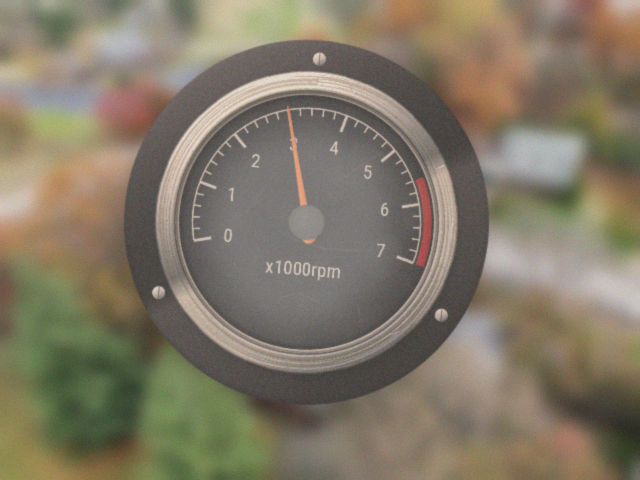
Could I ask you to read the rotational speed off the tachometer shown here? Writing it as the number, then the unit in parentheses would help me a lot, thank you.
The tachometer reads 3000 (rpm)
